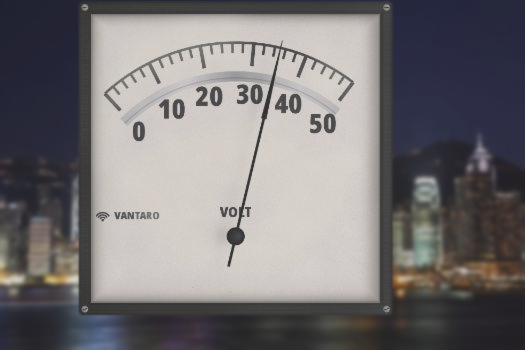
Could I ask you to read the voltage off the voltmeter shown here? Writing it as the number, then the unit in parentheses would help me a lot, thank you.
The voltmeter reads 35 (V)
